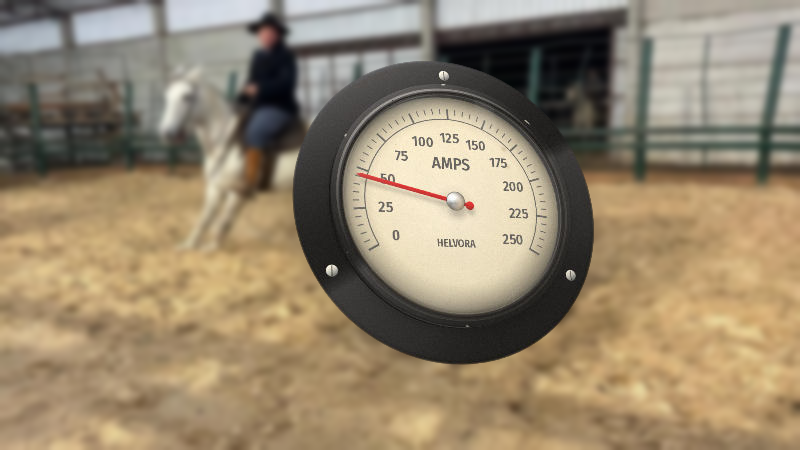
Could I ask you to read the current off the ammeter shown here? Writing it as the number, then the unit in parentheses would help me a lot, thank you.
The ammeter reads 45 (A)
